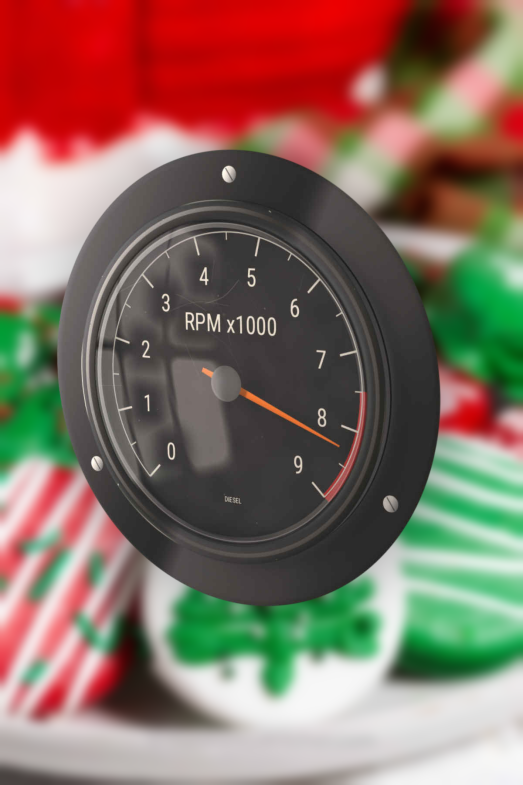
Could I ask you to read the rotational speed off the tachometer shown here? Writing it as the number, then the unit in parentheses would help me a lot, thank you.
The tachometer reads 8250 (rpm)
